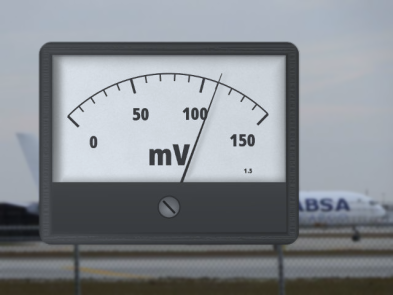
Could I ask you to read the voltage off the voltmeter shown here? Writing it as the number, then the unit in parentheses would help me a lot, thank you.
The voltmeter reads 110 (mV)
